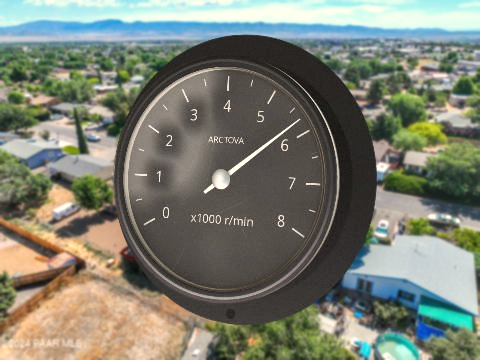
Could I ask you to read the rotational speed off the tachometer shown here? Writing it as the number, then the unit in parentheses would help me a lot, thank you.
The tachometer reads 5750 (rpm)
